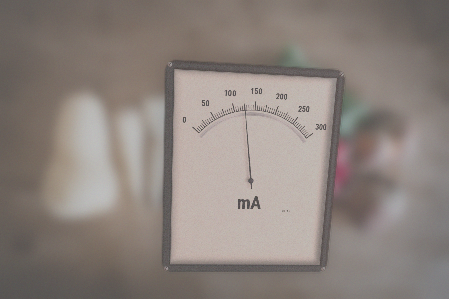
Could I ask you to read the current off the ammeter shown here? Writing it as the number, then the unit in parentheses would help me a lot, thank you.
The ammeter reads 125 (mA)
